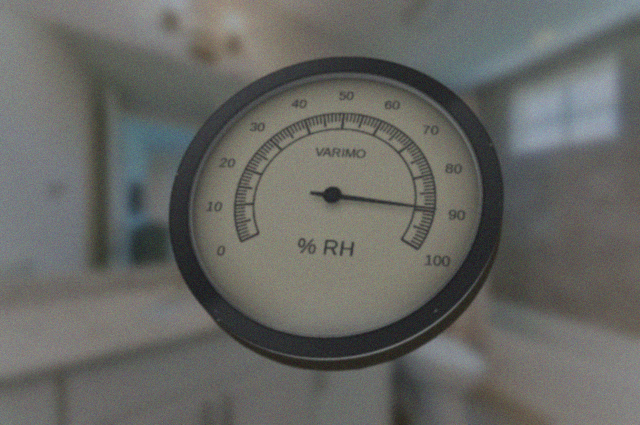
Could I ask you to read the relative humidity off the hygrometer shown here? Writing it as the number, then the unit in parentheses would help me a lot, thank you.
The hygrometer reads 90 (%)
